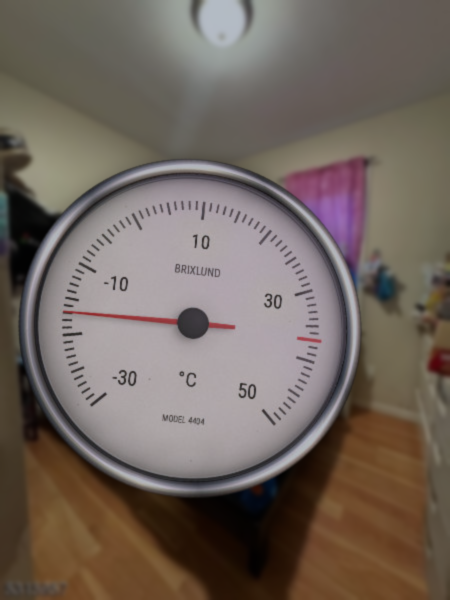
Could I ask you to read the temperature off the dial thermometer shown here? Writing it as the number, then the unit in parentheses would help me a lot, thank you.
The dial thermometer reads -17 (°C)
